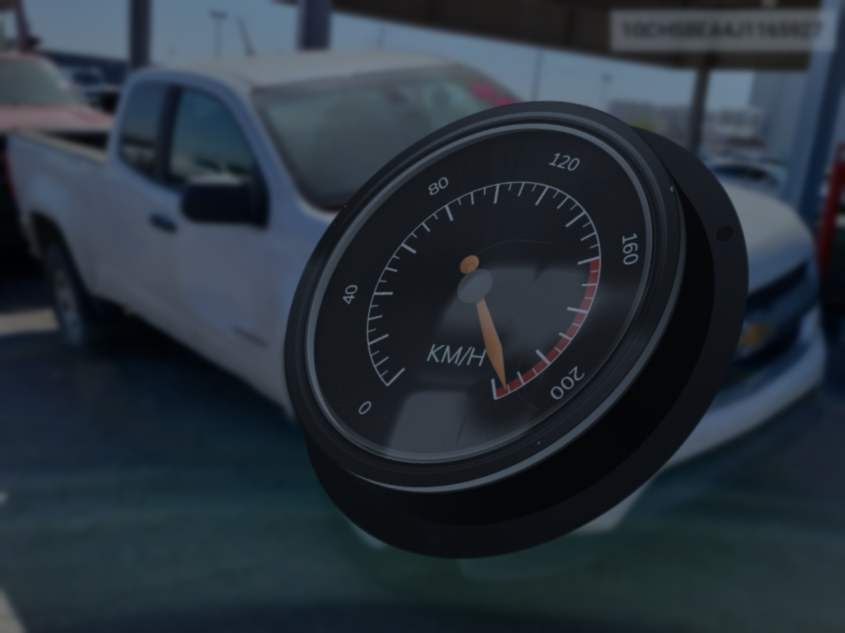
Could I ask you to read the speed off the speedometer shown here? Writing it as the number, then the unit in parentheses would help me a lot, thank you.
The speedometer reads 215 (km/h)
